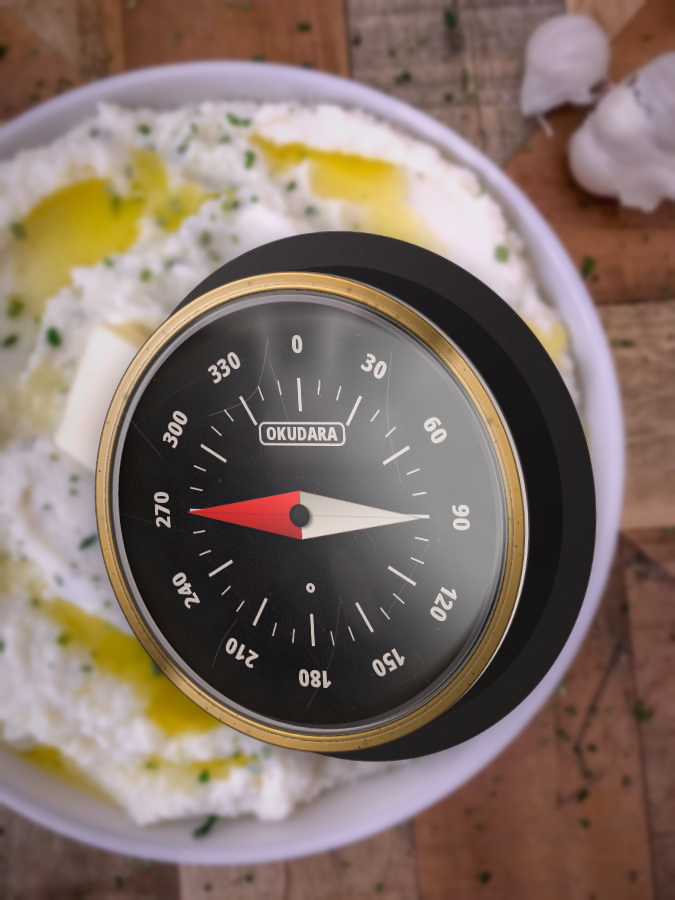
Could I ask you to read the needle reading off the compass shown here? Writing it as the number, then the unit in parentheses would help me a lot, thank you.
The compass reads 270 (°)
